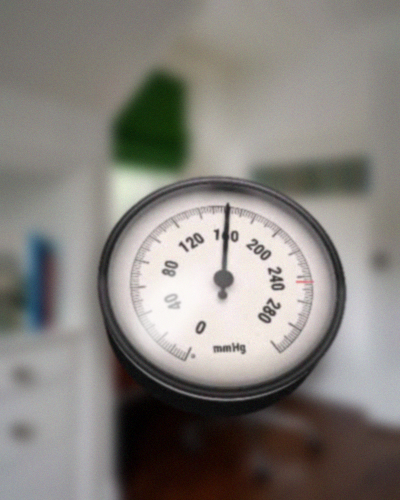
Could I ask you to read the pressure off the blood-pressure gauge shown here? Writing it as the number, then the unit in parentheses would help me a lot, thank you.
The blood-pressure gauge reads 160 (mmHg)
